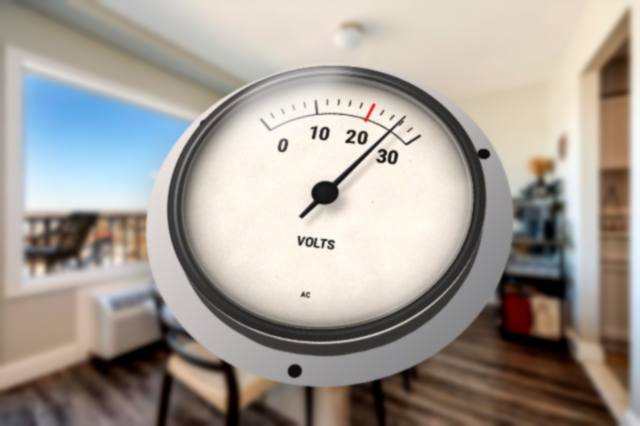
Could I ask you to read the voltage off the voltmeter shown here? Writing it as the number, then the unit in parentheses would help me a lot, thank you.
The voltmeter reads 26 (V)
